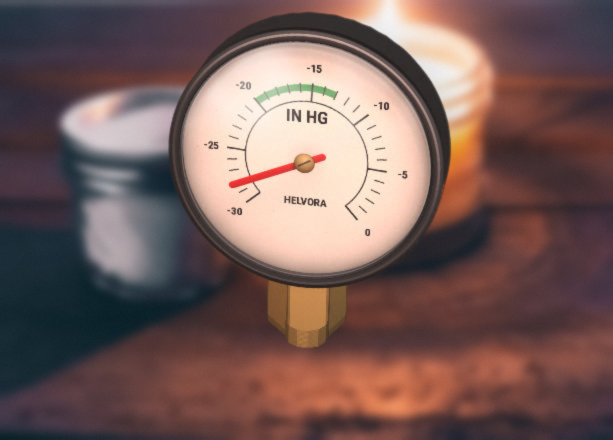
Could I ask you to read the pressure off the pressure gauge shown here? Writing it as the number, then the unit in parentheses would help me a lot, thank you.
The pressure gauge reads -28 (inHg)
